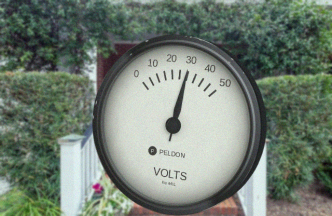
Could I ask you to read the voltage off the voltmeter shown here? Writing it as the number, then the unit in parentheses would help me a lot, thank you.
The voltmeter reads 30 (V)
